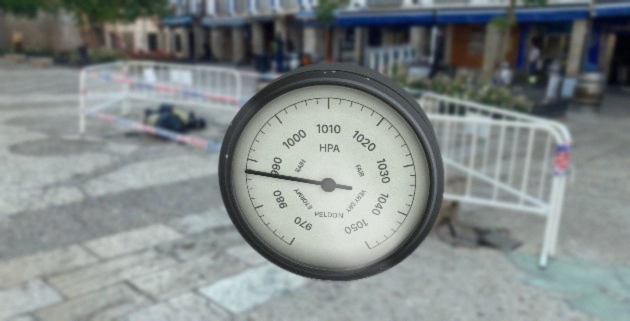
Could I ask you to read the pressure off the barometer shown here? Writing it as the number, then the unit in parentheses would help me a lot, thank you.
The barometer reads 988 (hPa)
